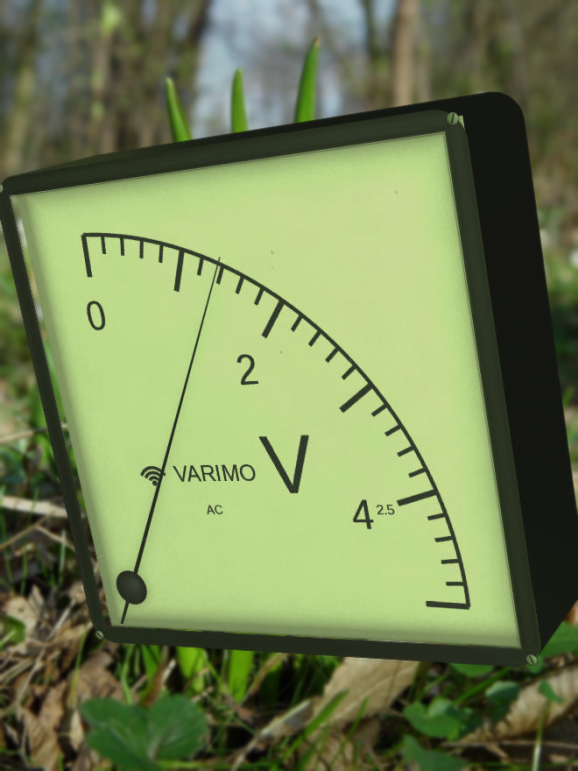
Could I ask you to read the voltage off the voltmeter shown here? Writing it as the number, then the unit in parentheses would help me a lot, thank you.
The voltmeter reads 1.4 (V)
